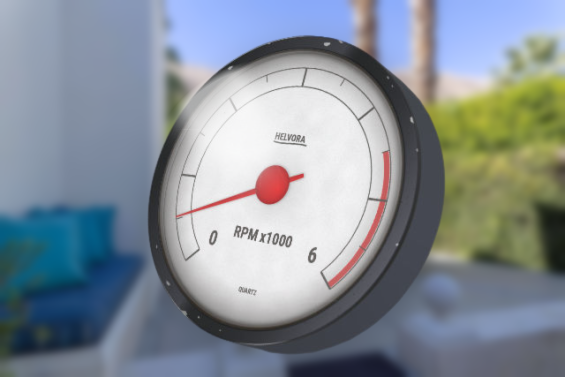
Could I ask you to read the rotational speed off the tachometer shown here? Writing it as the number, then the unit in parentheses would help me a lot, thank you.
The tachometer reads 500 (rpm)
